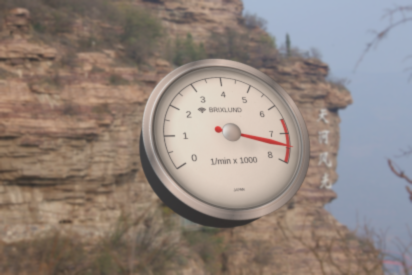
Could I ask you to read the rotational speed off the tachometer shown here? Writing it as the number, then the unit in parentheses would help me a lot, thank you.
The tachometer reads 7500 (rpm)
